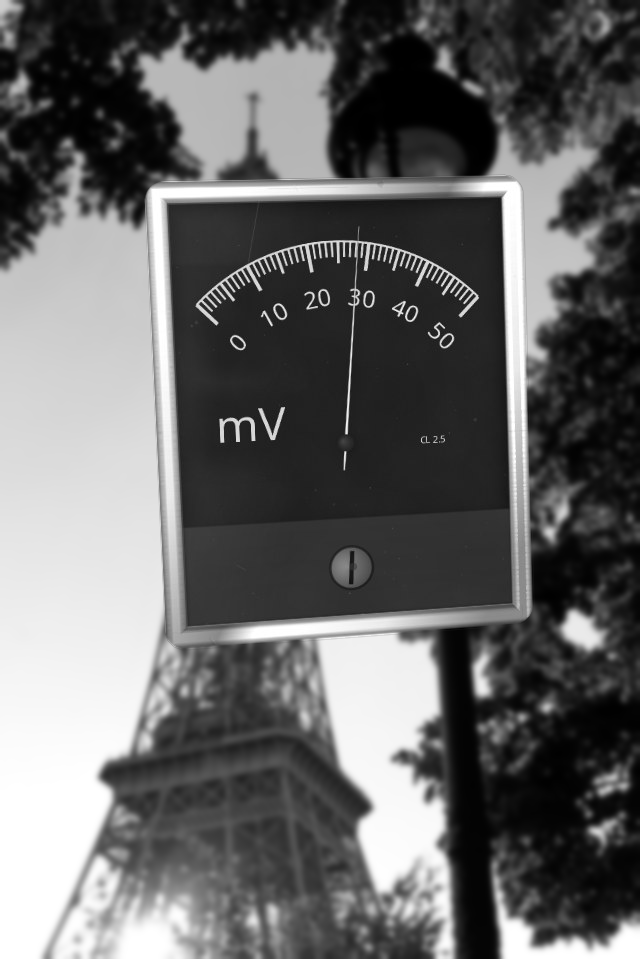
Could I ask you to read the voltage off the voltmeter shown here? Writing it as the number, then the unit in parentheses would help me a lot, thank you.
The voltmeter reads 28 (mV)
